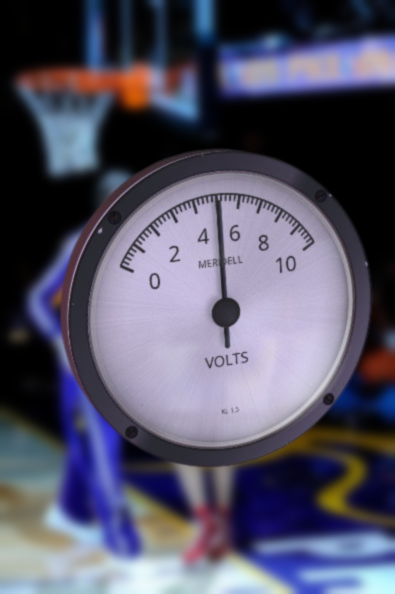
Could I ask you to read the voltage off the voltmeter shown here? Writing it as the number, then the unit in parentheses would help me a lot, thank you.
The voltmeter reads 5 (V)
